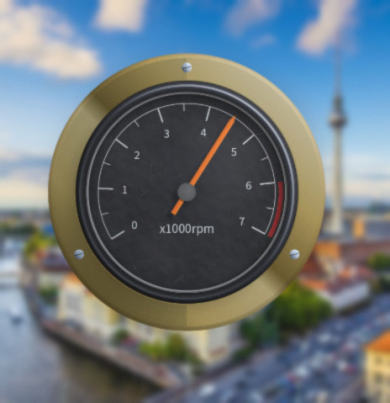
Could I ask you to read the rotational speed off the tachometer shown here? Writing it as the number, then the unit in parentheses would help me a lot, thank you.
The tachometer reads 4500 (rpm)
